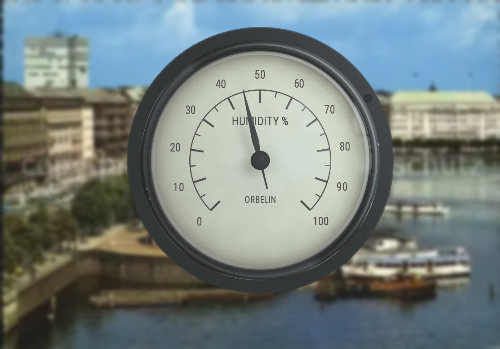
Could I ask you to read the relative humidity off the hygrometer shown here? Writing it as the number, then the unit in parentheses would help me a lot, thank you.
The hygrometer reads 45 (%)
